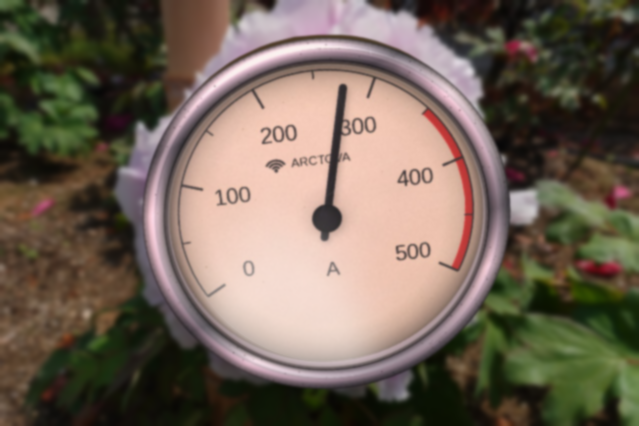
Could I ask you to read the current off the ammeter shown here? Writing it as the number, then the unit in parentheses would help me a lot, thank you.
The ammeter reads 275 (A)
